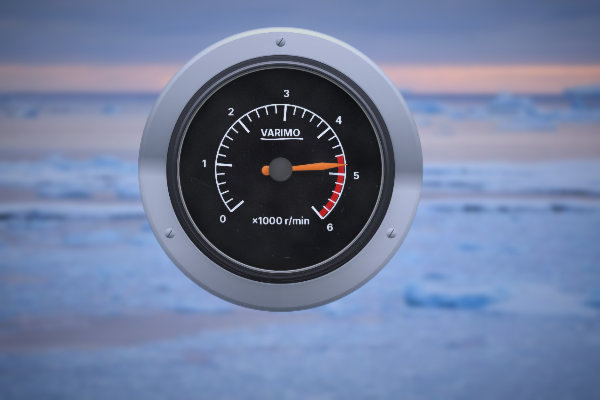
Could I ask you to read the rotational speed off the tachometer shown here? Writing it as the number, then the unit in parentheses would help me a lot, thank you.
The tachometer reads 4800 (rpm)
